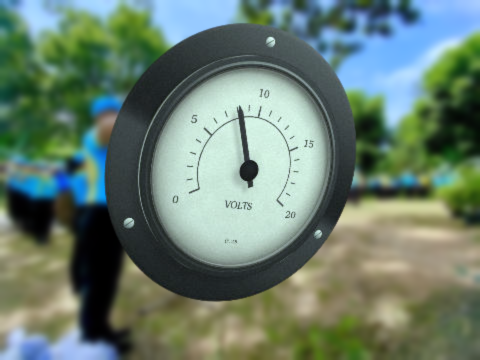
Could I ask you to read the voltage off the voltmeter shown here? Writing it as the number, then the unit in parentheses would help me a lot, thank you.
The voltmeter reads 8 (V)
